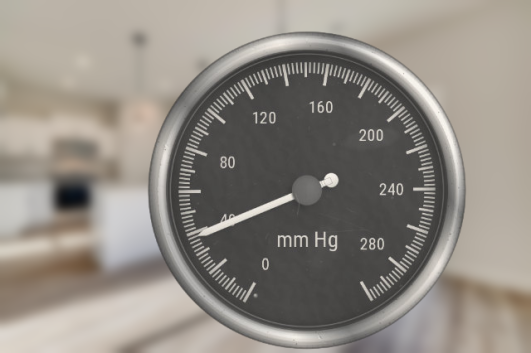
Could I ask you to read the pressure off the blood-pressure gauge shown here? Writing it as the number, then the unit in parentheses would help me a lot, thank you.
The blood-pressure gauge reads 38 (mmHg)
